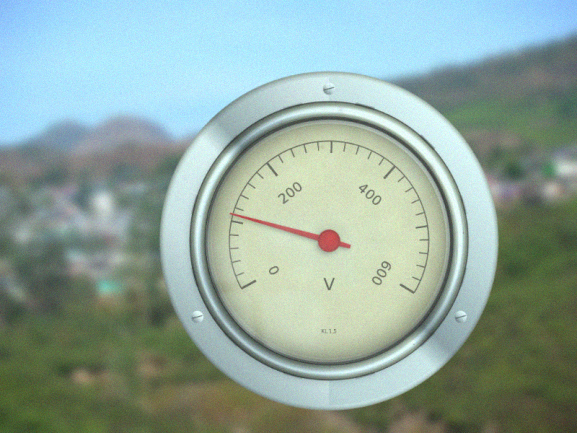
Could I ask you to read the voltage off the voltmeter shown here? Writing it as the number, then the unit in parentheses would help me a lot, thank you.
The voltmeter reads 110 (V)
